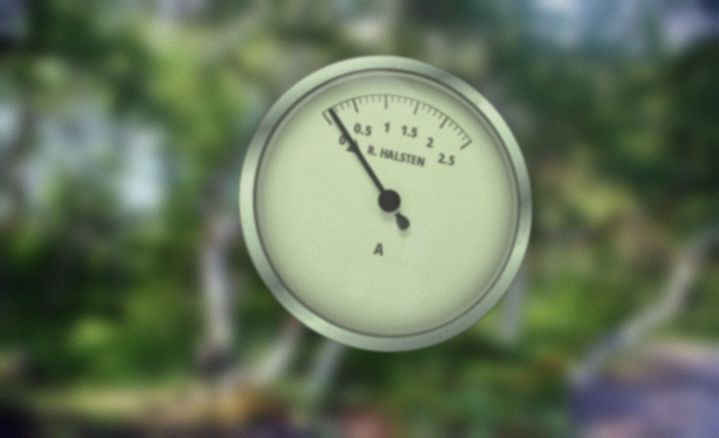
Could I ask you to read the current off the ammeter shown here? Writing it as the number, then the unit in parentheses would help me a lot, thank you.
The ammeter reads 0.1 (A)
